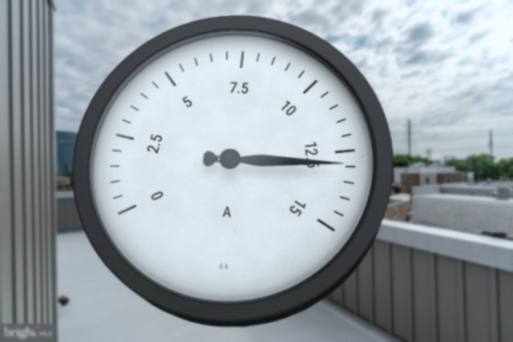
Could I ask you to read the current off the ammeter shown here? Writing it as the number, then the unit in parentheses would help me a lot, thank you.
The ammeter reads 13 (A)
